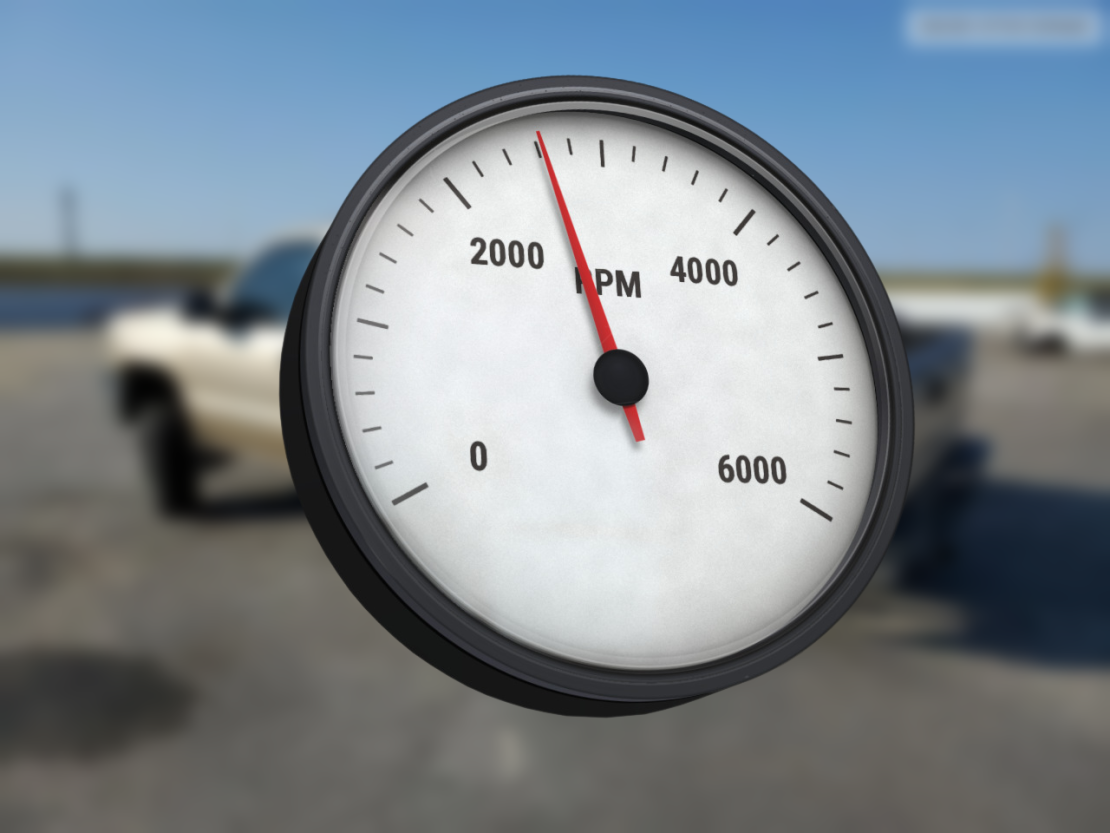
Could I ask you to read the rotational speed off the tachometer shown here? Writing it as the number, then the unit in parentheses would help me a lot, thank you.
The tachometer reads 2600 (rpm)
